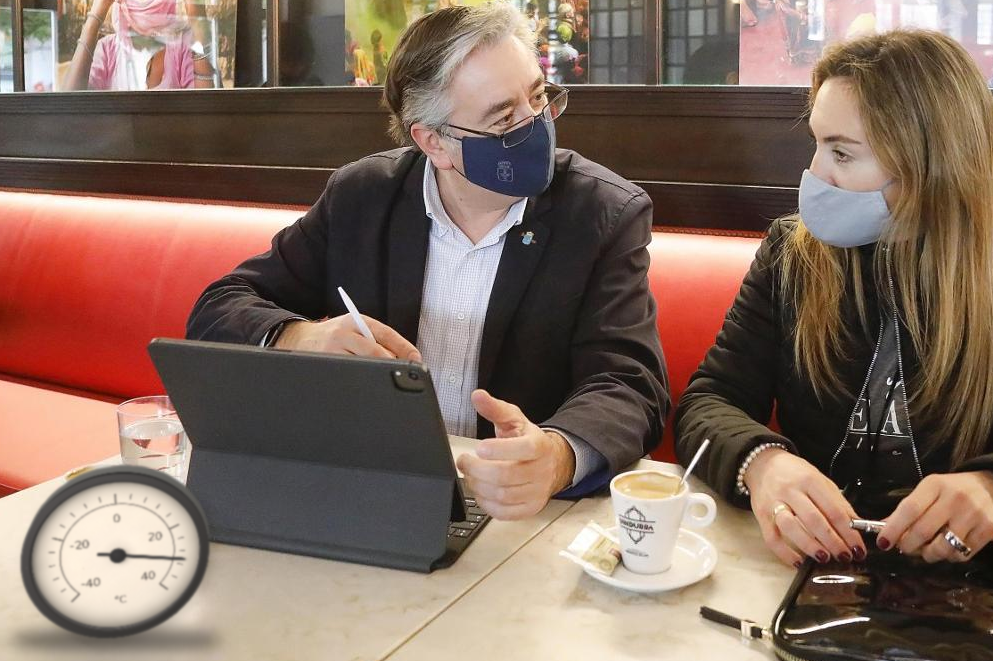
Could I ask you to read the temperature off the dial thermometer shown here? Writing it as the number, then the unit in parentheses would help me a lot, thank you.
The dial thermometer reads 30 (°C)
